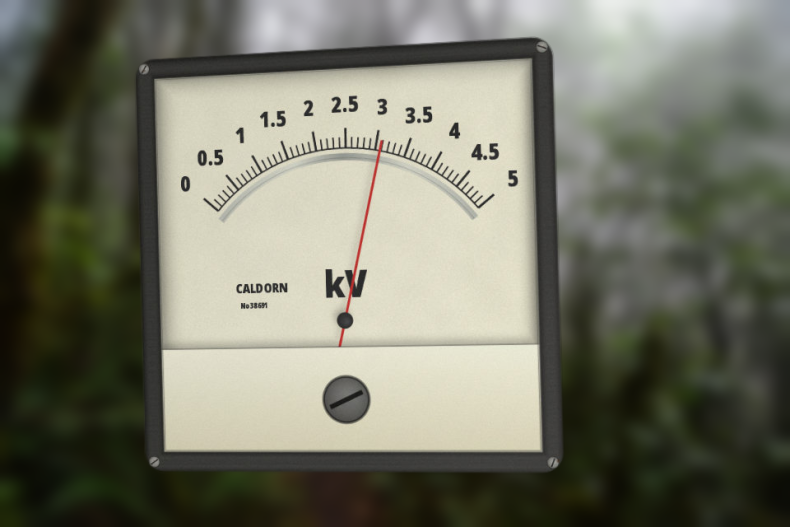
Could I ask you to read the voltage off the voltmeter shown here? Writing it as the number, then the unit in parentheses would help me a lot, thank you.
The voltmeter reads 3.1 (kV)
